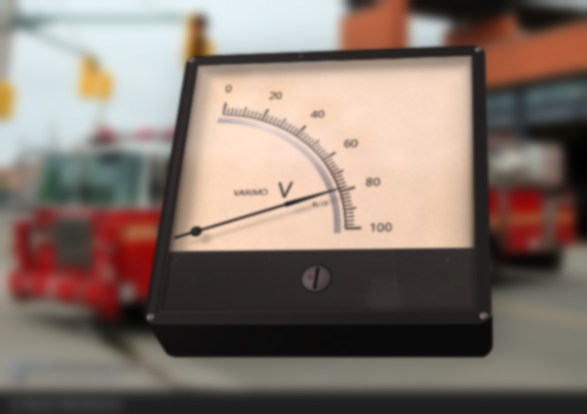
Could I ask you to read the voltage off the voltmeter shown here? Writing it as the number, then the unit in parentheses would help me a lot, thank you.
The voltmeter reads 80 (V)
